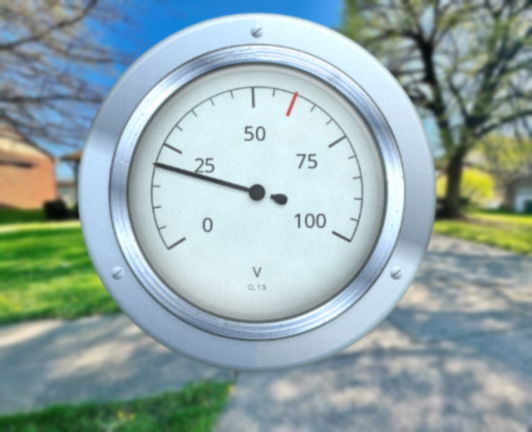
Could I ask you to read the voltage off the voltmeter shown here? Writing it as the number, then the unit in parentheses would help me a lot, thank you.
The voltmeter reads 20 (V)
